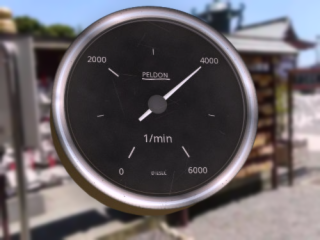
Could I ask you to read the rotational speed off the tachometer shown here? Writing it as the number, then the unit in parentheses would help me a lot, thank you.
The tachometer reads 4000 (rpm)
